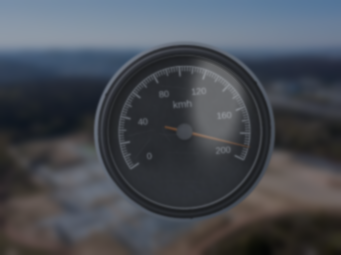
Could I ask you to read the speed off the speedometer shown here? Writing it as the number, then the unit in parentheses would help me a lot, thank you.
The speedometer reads 190 (km/h)
